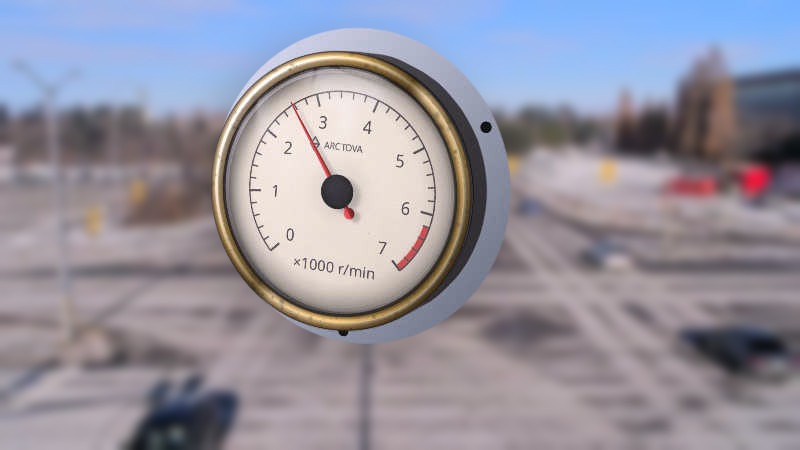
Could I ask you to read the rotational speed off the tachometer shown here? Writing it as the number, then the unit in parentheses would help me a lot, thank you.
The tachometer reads 2600 (rpm)
